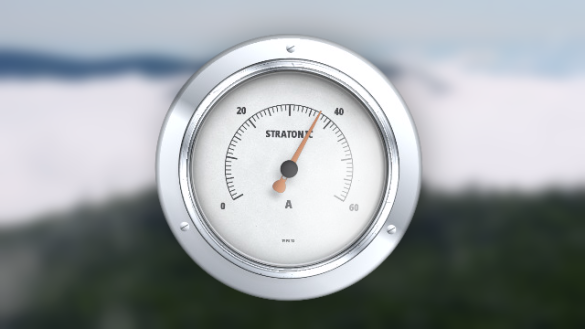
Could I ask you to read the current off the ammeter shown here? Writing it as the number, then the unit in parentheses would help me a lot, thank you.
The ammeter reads 37 (A)
